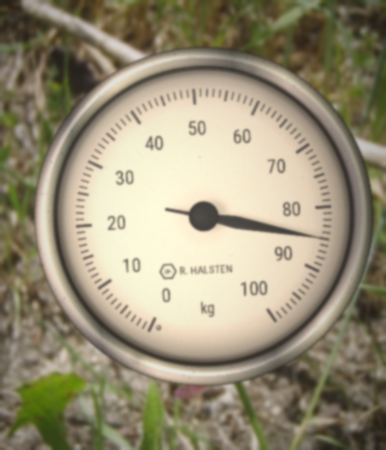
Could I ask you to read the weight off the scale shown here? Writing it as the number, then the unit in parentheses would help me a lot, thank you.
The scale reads 85 (kg)
